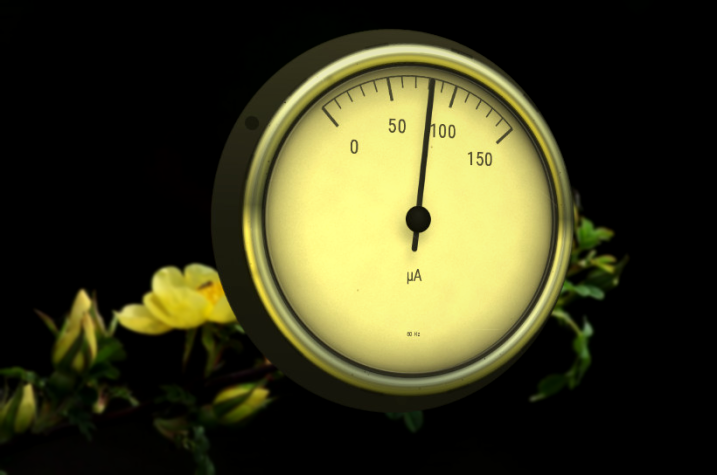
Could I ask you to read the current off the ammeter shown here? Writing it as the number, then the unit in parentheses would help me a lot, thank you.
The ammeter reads 80 (µA)
